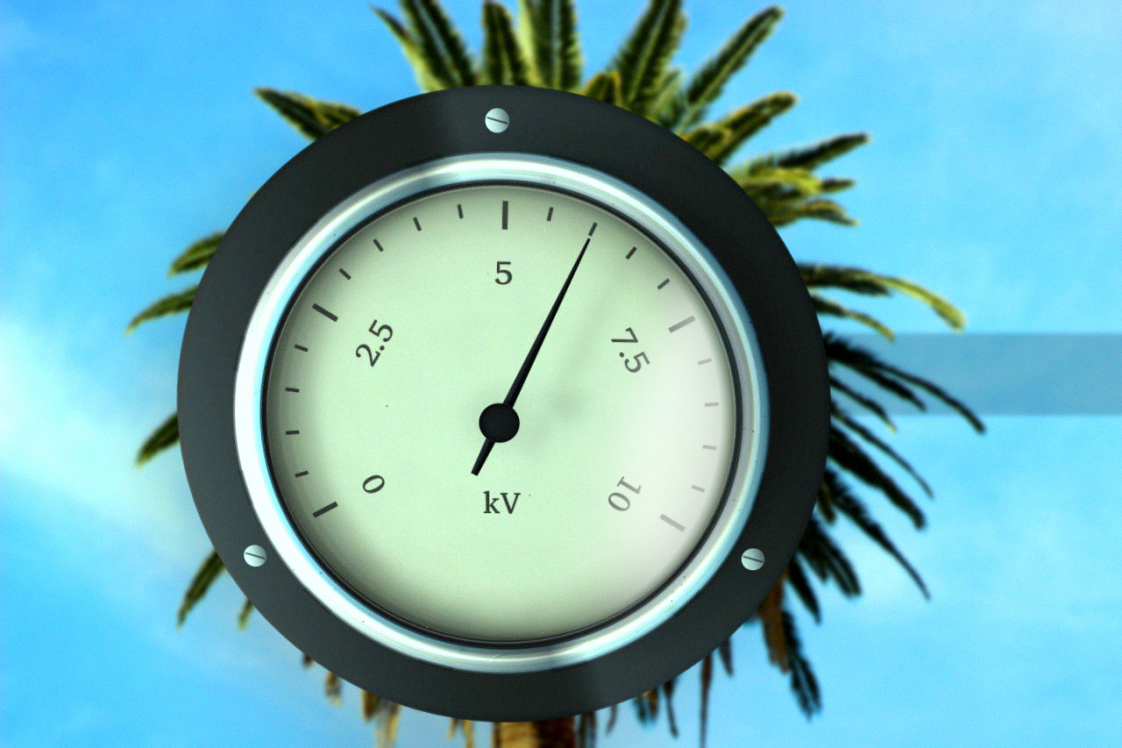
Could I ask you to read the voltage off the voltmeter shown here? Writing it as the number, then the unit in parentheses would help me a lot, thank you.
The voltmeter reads 6 (kV)
